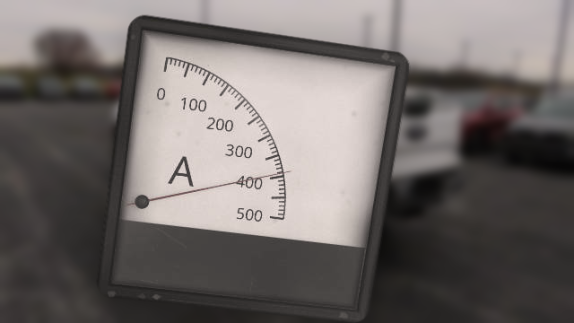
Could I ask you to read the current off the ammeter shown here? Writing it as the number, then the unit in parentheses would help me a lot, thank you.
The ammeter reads 390 (A)
